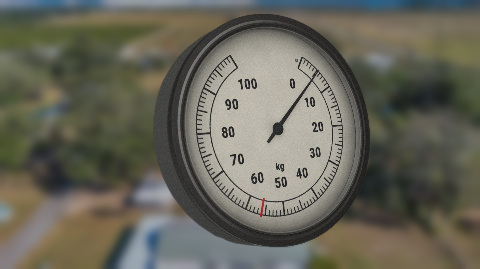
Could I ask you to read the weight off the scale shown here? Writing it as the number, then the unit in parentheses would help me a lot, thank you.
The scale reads 5 (kg)
